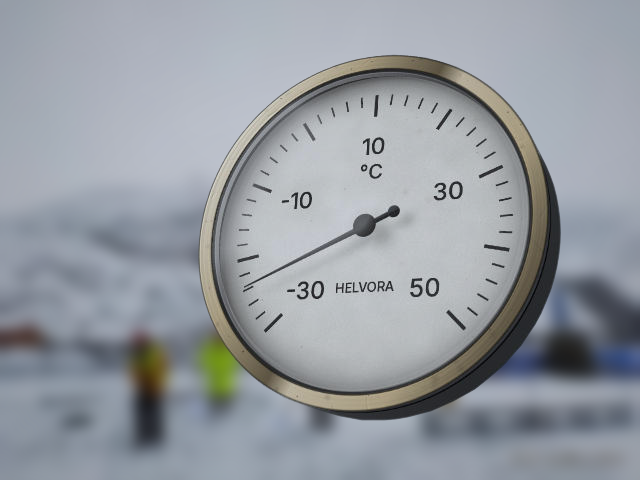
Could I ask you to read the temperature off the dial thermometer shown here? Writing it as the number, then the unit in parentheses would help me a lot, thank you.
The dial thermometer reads -24 (°C)
